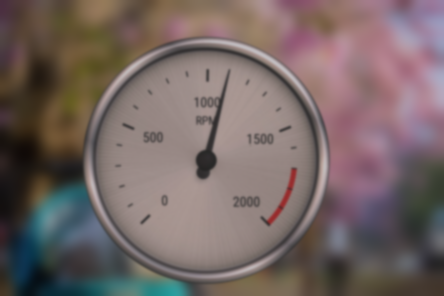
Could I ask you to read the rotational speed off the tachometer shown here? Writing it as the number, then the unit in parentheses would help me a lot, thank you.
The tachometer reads 1100 (rpm)
